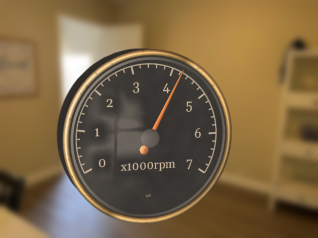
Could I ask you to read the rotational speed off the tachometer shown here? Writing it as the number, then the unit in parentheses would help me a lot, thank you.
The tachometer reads 4200 (rpm)
